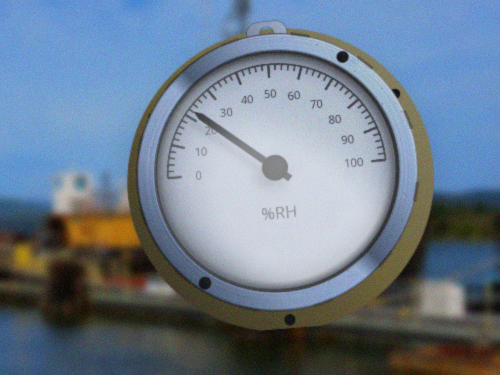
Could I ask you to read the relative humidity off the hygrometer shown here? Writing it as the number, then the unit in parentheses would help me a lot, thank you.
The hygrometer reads 22 (%)
